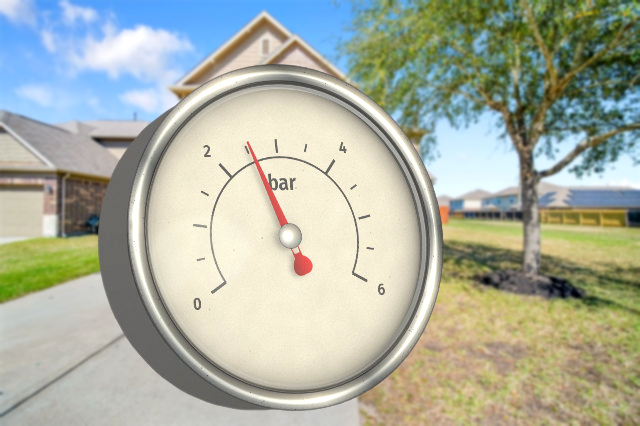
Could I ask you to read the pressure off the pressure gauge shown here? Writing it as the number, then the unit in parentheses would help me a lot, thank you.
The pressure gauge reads 2.5 (bar)
